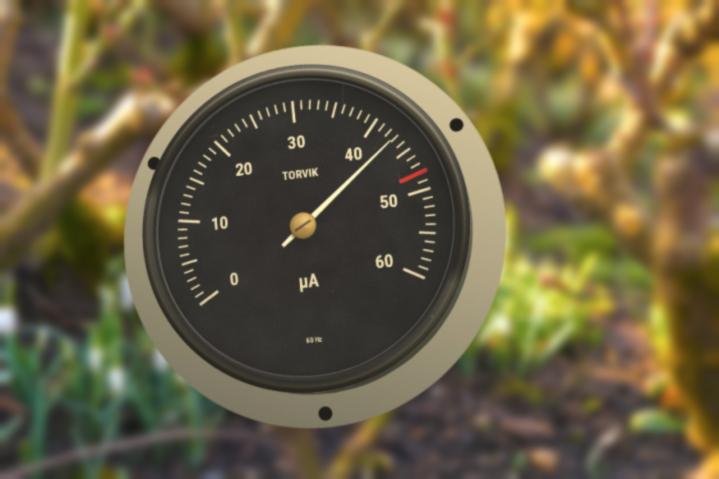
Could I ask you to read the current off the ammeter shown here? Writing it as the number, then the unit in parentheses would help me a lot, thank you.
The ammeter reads 43 (µA)
